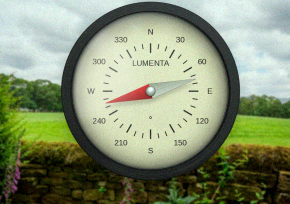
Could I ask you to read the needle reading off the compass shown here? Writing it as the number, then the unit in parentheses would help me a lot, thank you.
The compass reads 255 (°)
